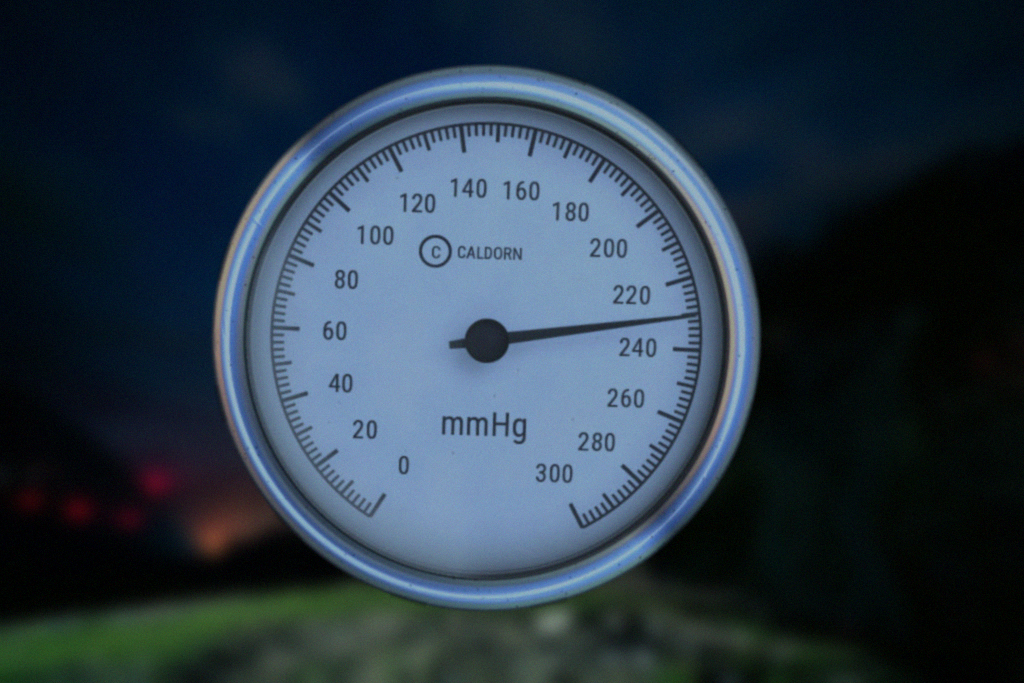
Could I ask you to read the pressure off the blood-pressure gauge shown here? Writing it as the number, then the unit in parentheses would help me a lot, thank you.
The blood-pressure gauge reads 230 (mmHg)
